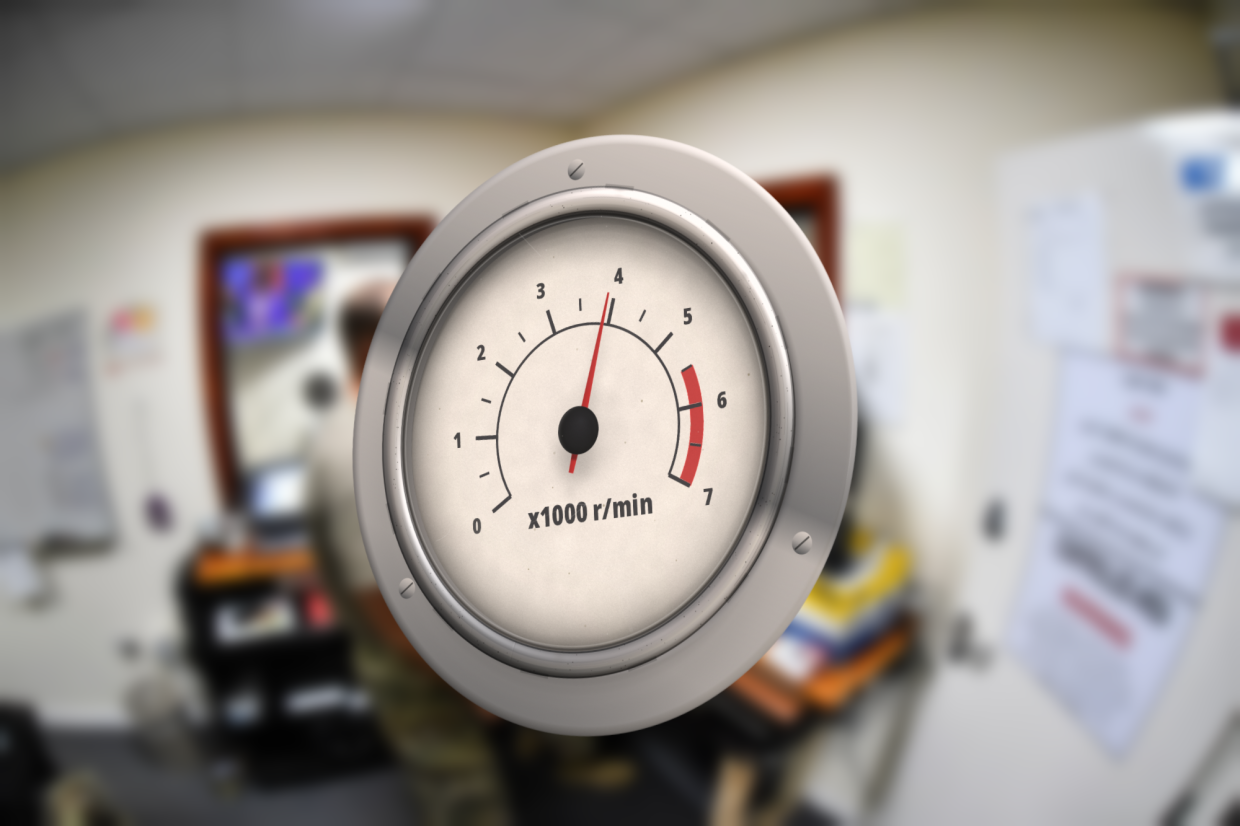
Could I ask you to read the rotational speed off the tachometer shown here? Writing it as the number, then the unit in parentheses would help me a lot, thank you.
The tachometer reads 4000 (rpm)
